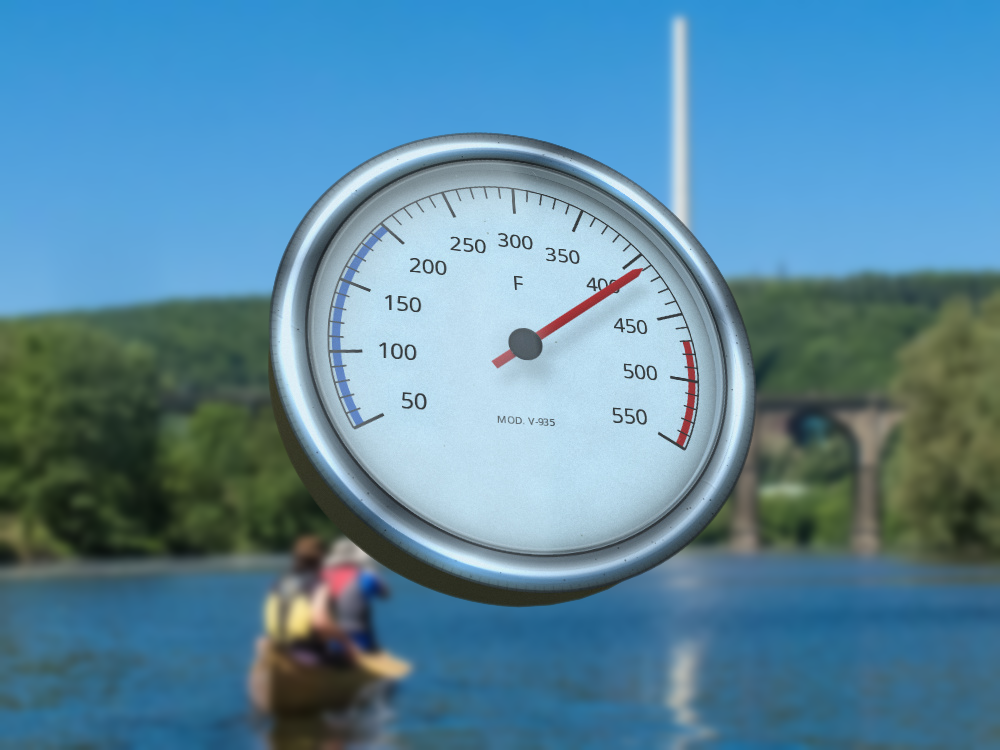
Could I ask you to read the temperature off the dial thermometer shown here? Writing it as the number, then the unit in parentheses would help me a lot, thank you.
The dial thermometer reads 410 (°F)
